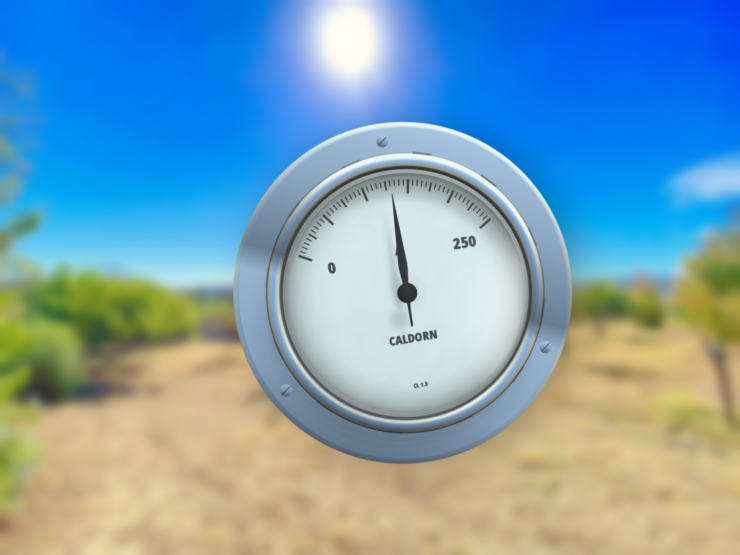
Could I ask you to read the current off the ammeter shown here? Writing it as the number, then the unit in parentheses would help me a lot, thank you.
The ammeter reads 130 (A)
